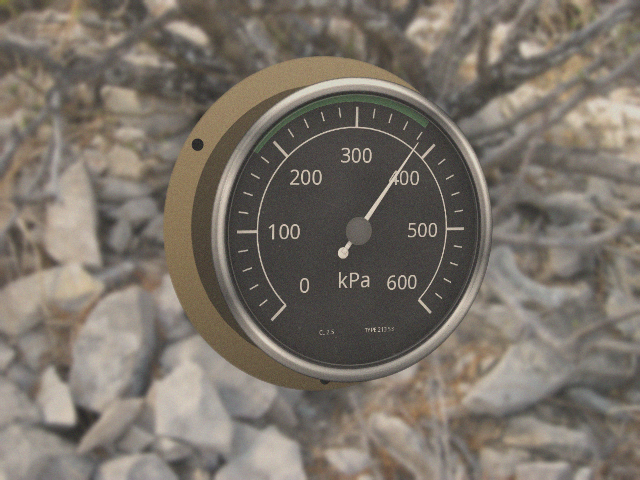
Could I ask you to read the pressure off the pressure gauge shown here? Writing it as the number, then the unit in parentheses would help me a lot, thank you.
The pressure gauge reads 380 (kPa)
